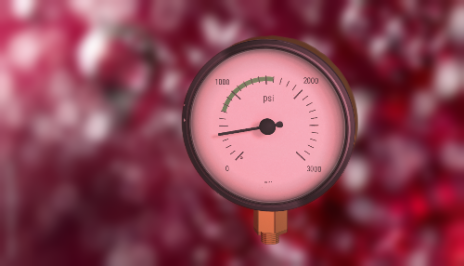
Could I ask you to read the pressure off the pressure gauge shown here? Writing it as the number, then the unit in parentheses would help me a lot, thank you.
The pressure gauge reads 400 (psi)
